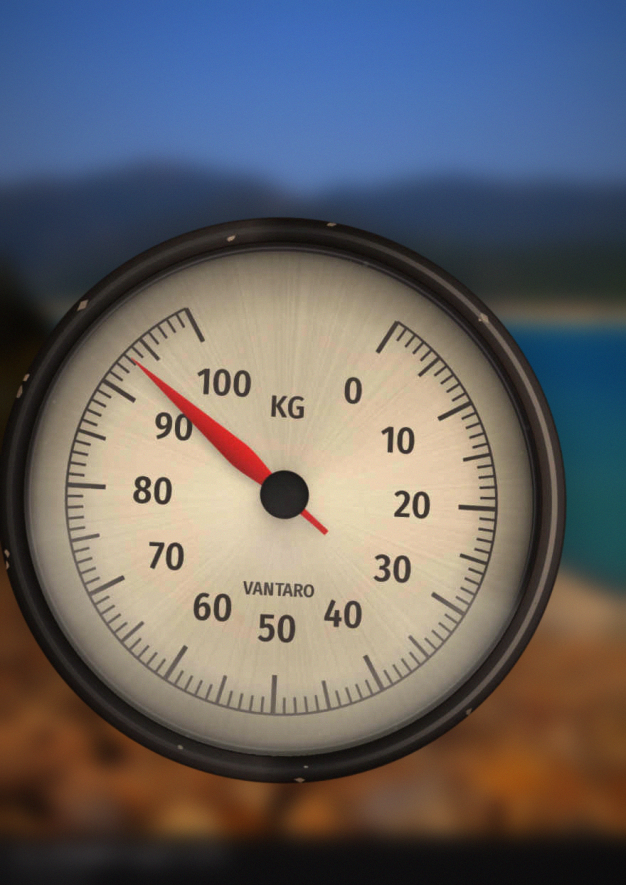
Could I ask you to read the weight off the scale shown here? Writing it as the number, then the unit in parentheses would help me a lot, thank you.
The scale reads 93 (kg)
